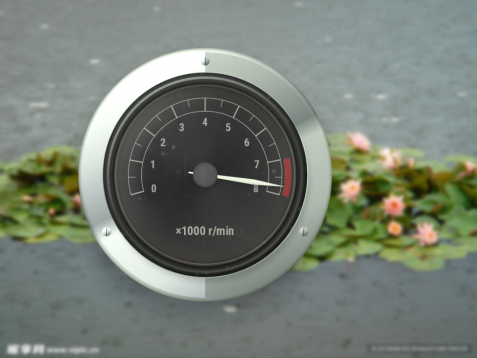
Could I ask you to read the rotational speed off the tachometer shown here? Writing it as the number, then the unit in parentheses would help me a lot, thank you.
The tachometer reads 7750 (rpm)
